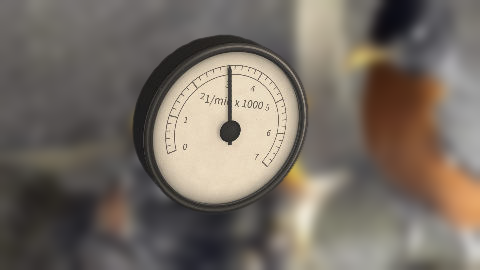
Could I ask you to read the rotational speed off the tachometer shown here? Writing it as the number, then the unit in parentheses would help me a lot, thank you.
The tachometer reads 3000 (rpm)
